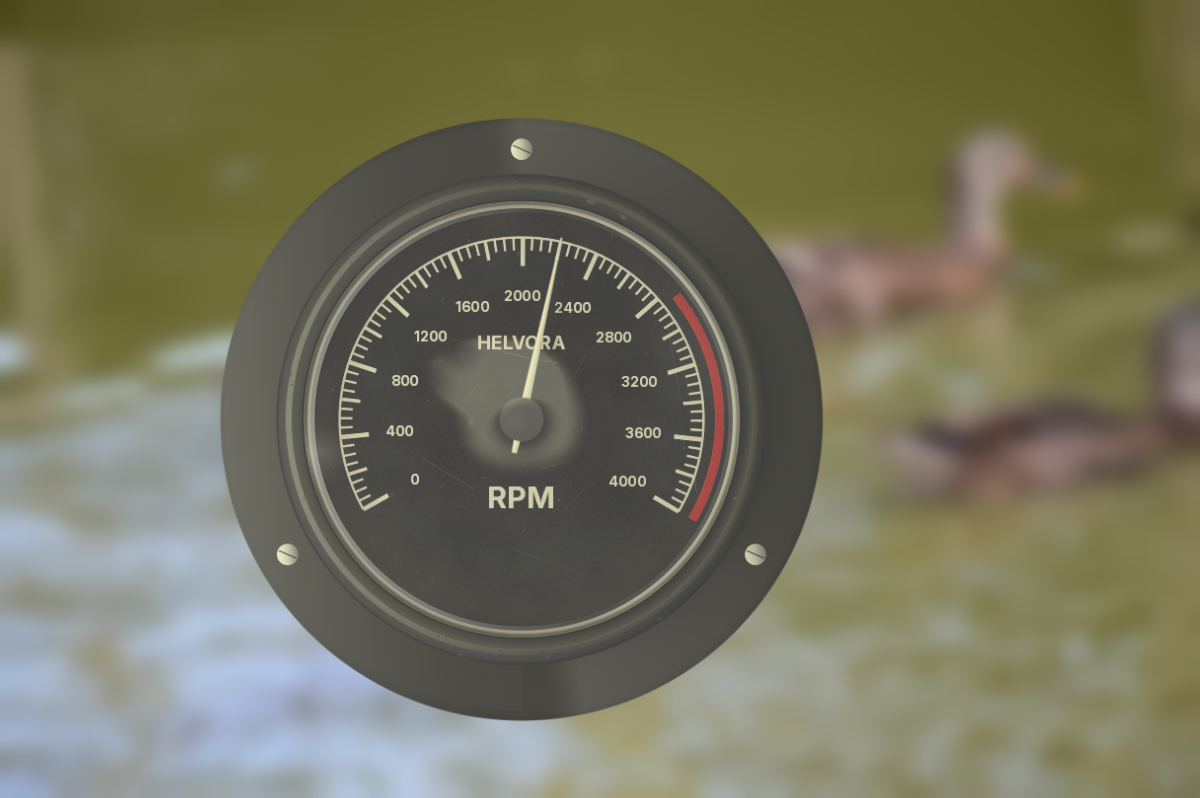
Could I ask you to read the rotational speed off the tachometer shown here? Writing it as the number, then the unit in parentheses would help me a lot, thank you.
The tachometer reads 2200 (rpm)
